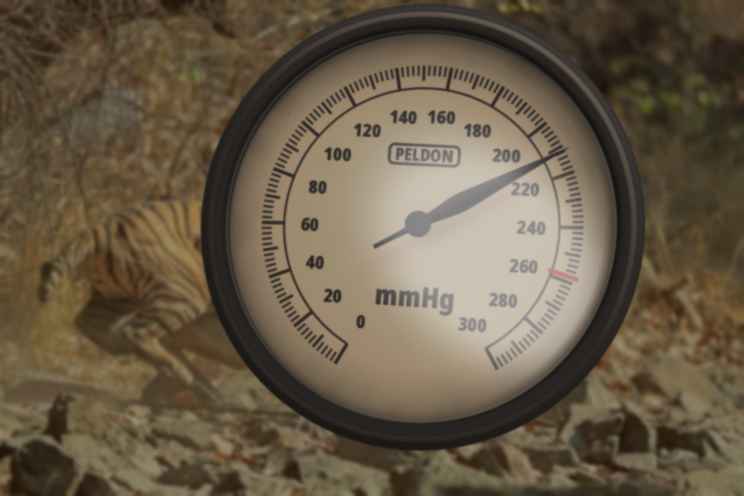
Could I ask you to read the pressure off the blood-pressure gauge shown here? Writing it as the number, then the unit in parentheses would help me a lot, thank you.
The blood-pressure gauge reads 212 (mmHg)
